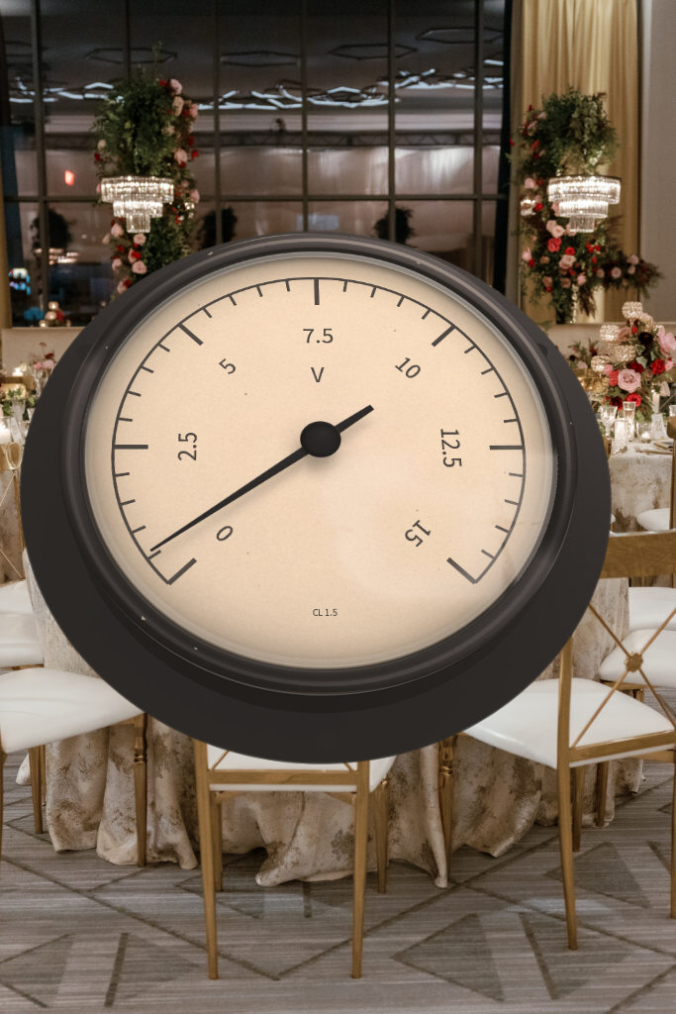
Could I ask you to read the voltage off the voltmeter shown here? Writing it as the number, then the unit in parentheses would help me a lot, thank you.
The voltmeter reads 0.5 (V)
